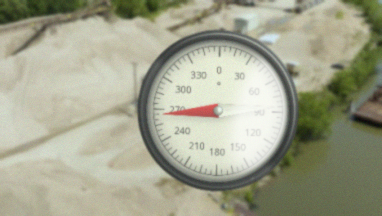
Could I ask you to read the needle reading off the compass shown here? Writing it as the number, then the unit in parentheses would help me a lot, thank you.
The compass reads 265 (°)
